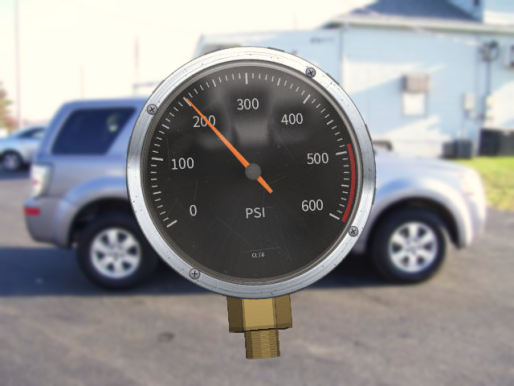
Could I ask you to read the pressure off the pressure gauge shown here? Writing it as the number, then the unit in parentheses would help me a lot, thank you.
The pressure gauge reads 200 (psi)
